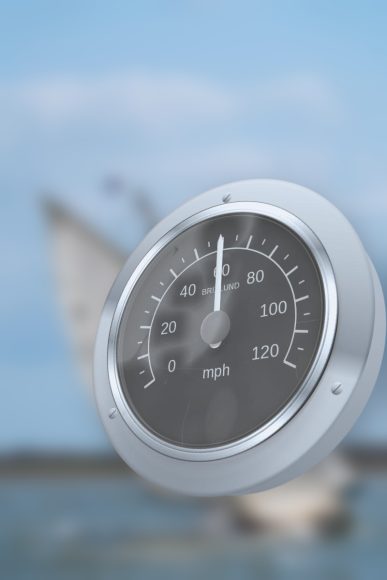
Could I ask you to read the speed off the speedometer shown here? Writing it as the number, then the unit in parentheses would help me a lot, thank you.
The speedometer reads 60 (mph)
